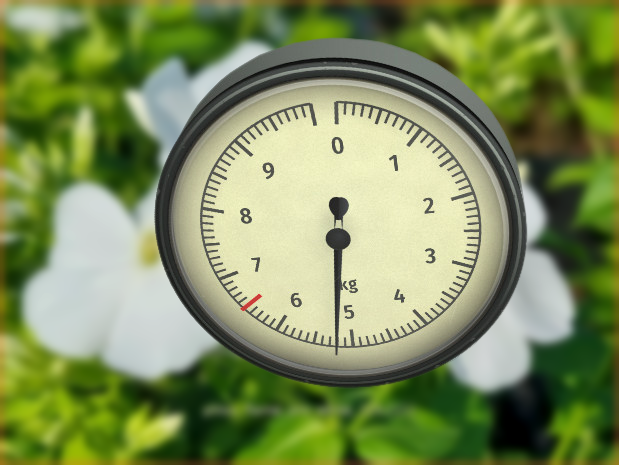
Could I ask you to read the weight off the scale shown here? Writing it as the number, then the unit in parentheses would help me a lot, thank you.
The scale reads 5.2 (kg)
